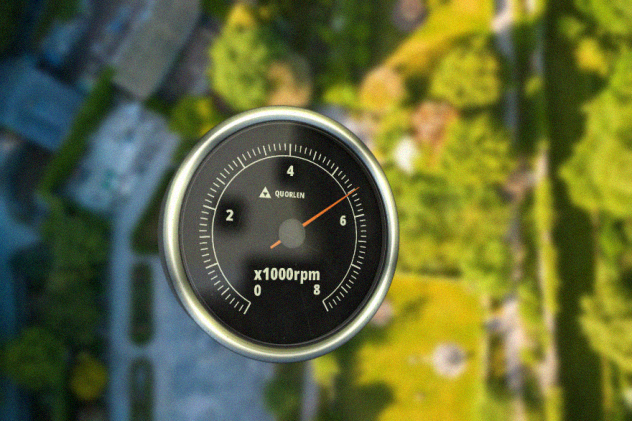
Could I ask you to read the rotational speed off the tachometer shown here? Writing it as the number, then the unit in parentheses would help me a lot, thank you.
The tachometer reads 5500 (rpm)
